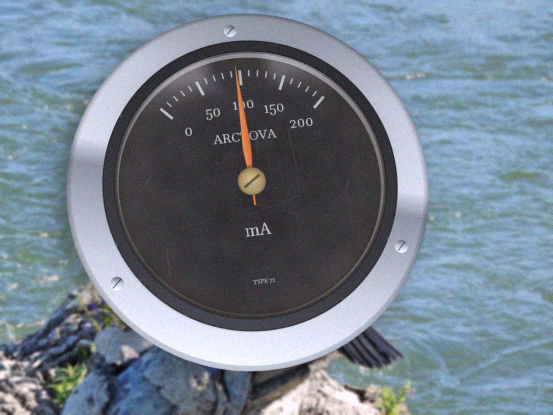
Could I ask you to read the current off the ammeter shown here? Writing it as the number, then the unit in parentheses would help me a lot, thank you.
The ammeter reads 95 (mA)
